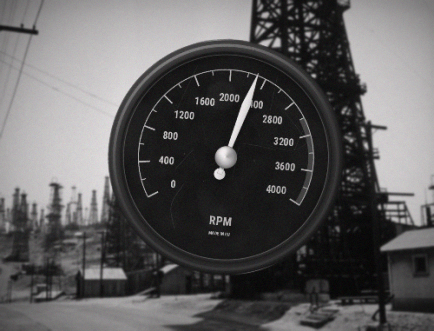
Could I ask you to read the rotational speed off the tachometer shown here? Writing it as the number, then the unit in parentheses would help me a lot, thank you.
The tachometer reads 2300 (rpm)
